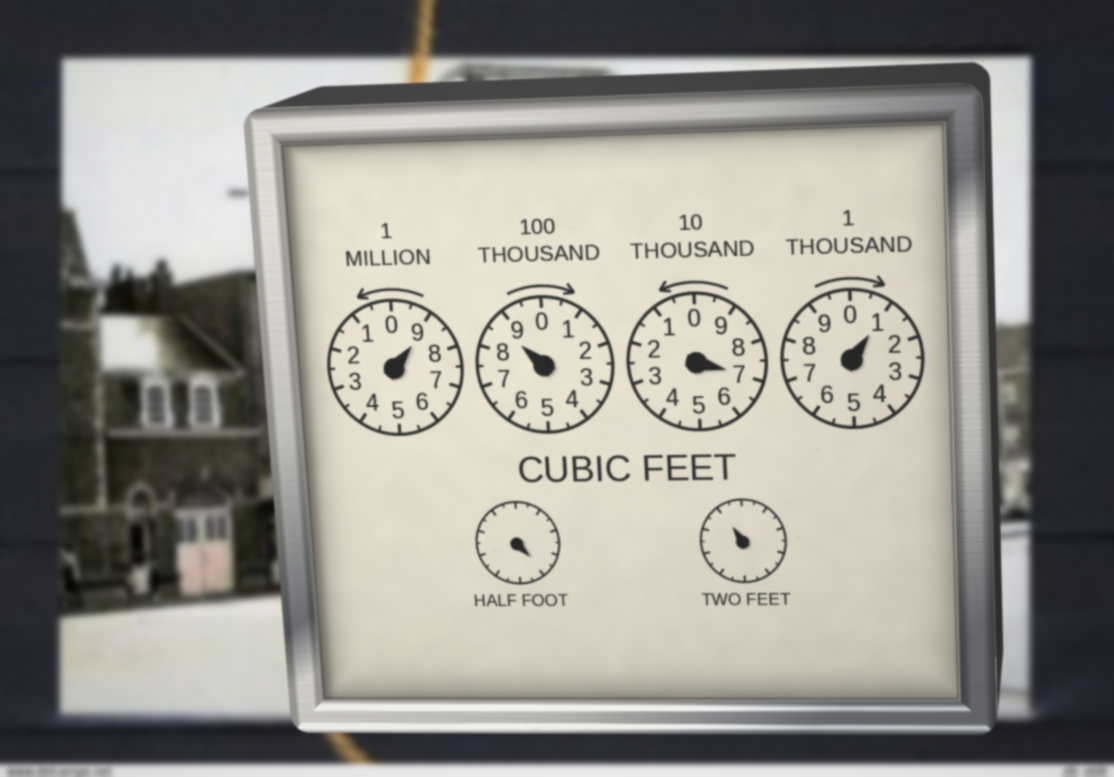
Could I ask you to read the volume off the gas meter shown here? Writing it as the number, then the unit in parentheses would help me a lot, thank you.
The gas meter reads 887100 (ft³)
